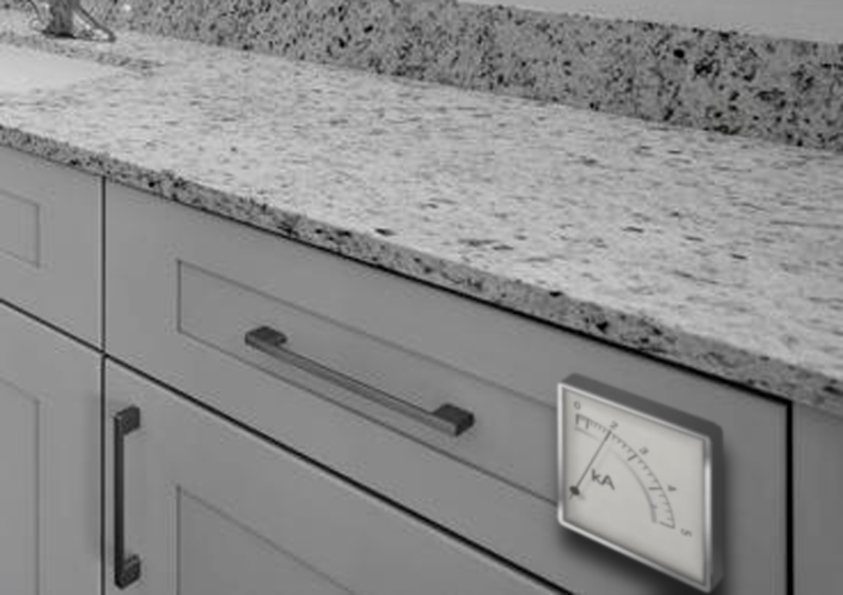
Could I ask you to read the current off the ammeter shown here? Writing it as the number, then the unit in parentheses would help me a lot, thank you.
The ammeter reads 2 (kA)
